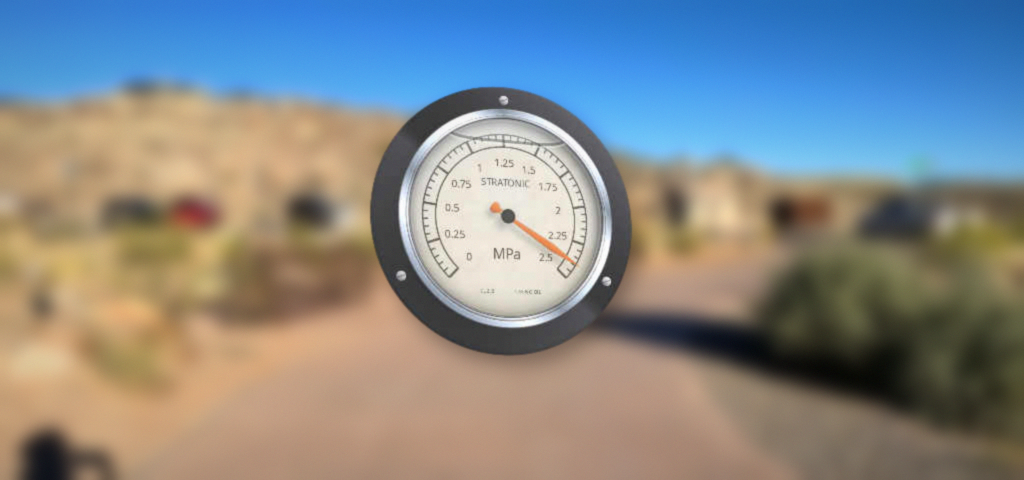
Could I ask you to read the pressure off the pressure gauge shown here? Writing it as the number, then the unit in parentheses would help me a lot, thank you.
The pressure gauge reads 2.4 (MPa)
